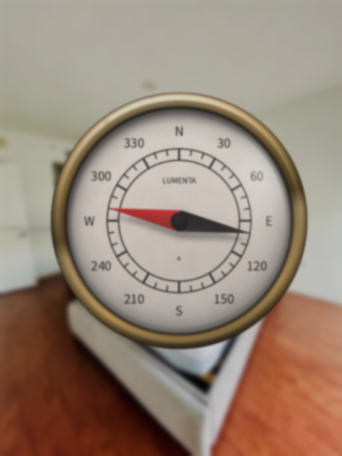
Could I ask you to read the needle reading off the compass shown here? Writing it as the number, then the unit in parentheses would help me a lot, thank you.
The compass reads 280 (°)
